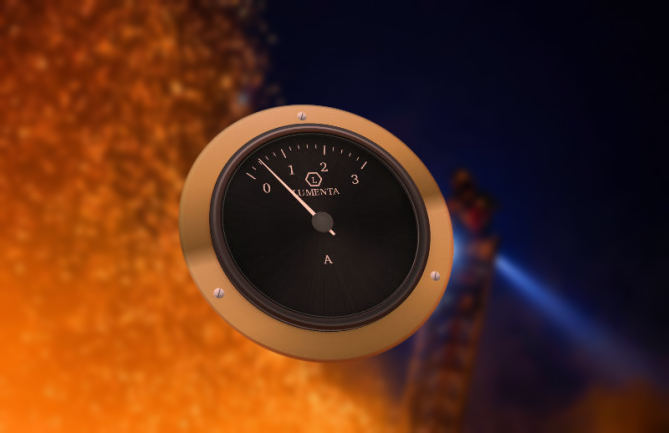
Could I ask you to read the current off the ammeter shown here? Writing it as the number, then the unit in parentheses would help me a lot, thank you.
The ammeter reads 0.4 (A)
